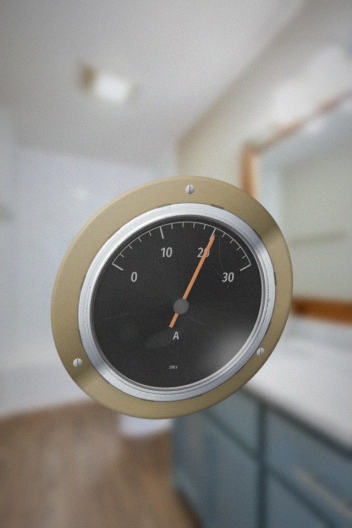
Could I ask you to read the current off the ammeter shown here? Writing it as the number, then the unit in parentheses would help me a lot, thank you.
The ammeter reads 20 (A)
